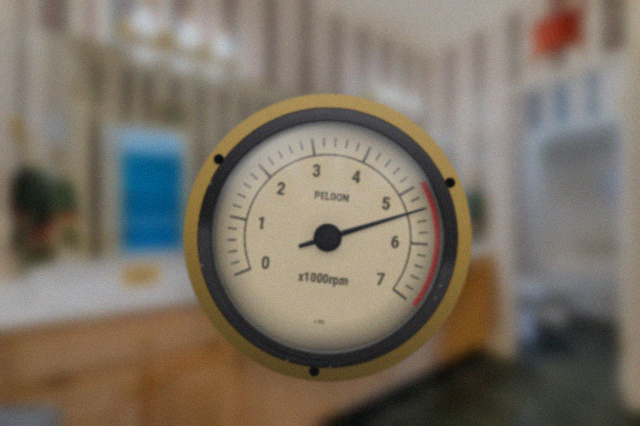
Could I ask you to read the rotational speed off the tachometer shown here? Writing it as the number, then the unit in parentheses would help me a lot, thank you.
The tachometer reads 5400 (rpm)
